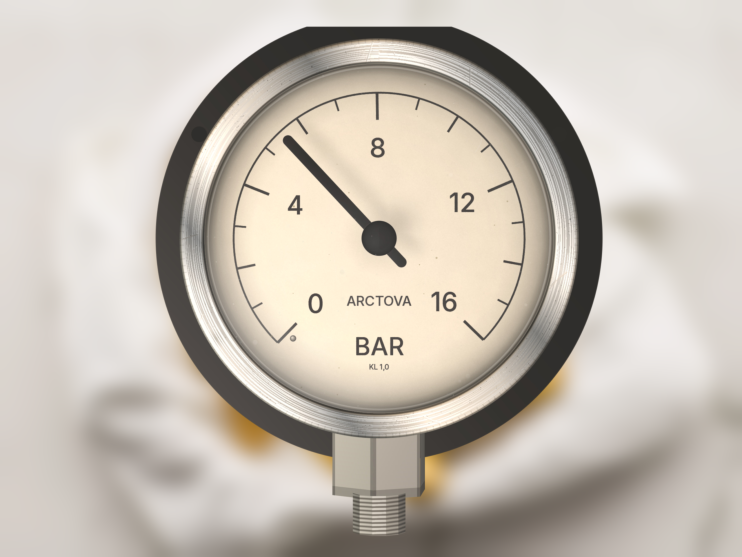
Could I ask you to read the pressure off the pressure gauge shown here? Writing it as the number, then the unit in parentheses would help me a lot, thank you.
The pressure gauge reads 5.5 (bar)
